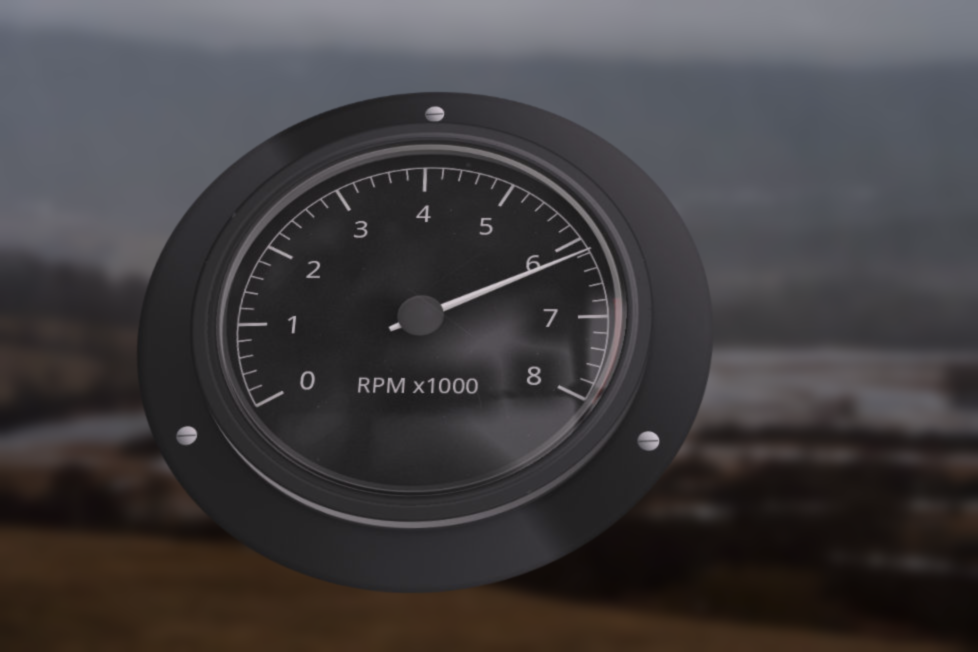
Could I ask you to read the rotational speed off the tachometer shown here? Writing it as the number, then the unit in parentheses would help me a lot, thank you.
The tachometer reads 6200 (rpm)
